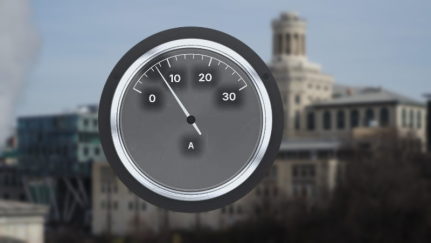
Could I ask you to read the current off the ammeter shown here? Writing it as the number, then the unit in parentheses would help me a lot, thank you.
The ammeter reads 7 (A)
